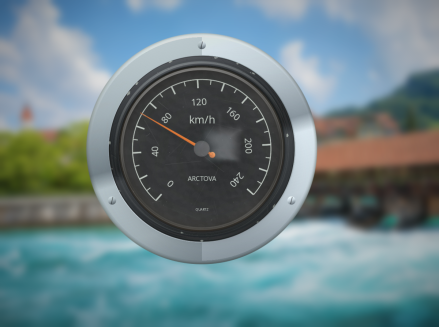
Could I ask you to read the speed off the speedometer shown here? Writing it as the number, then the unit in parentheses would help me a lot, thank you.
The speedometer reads 70 (km/h)
